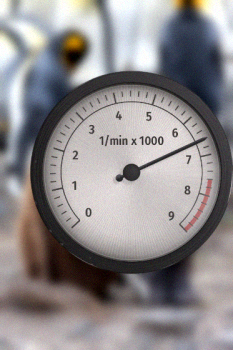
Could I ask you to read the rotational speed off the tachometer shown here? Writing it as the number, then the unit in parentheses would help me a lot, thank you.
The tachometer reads 6600 (rpm)
